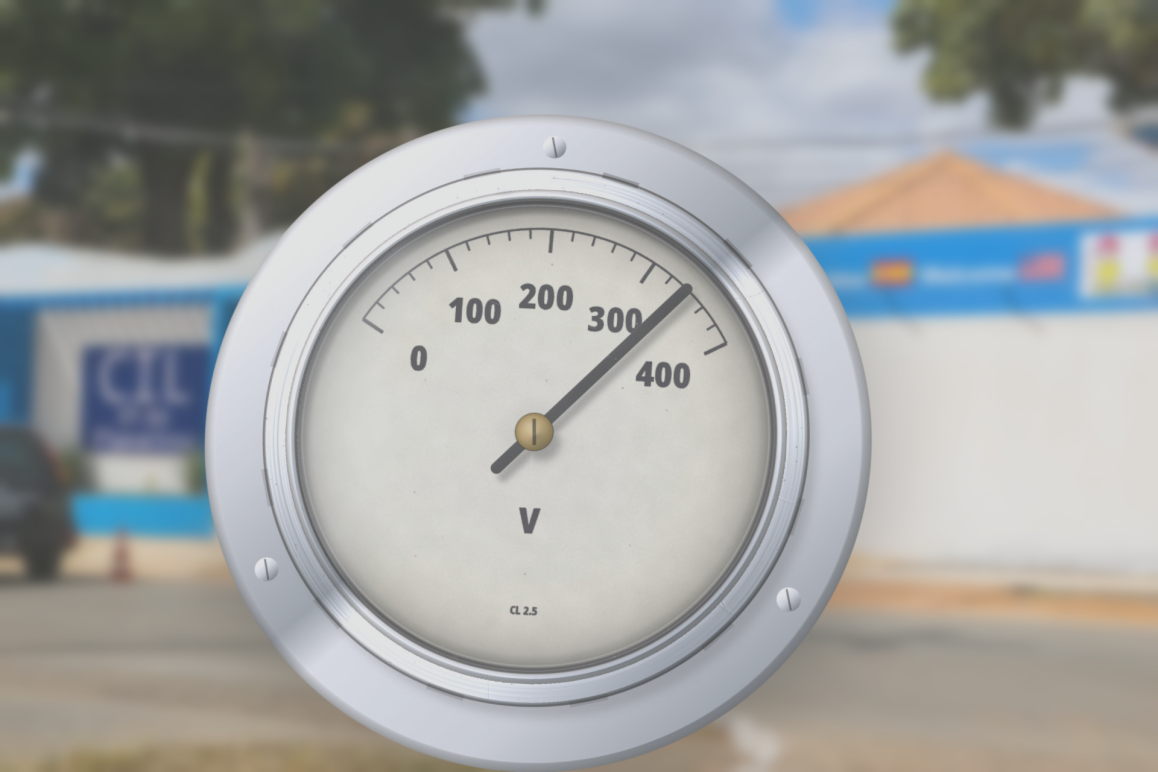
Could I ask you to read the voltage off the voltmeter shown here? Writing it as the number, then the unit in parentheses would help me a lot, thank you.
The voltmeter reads 340 (V)
